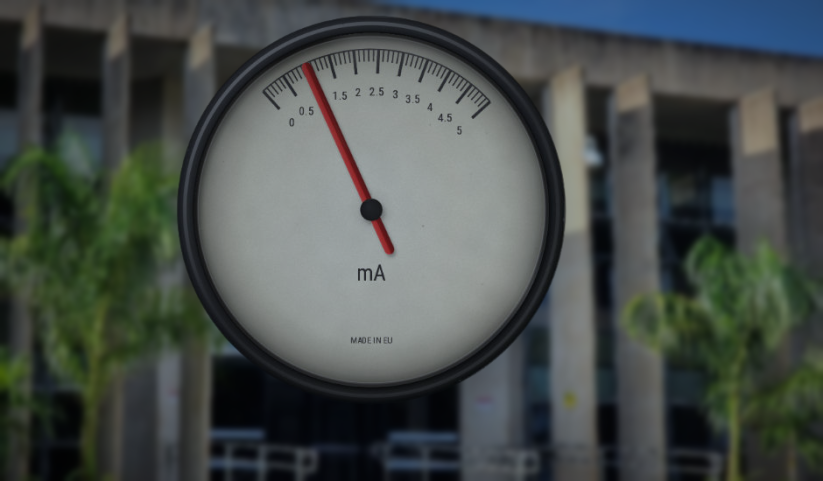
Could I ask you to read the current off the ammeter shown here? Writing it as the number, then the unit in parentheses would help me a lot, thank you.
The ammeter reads 1 (mA)
